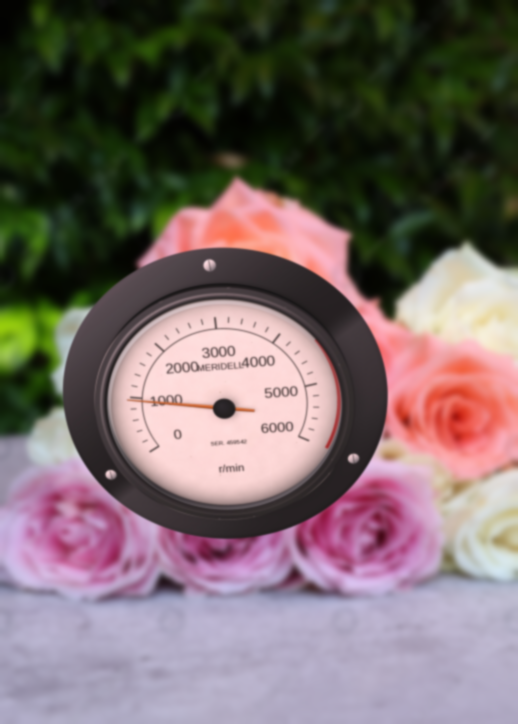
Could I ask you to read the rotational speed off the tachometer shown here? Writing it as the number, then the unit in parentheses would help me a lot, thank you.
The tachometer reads 1000 (rpm)
